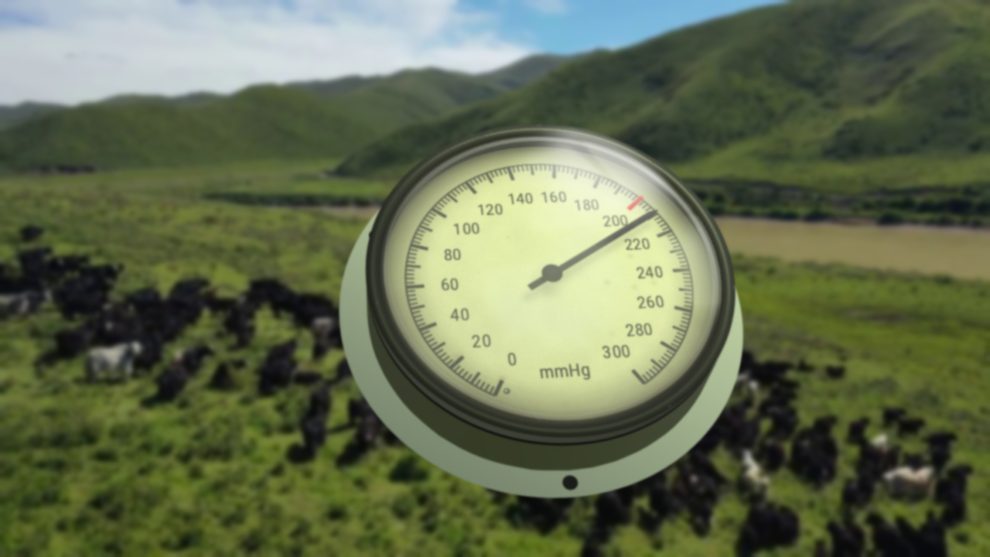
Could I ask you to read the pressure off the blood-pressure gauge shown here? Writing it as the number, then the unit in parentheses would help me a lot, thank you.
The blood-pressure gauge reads 210 (mmHg)
